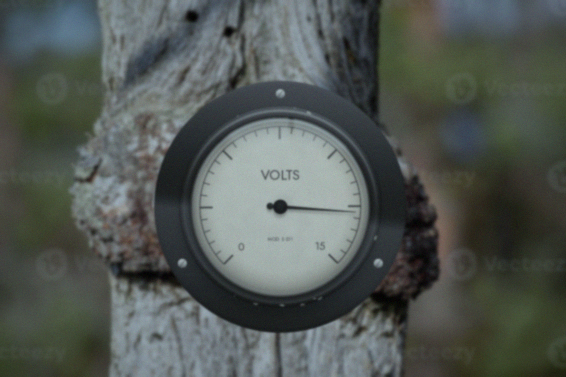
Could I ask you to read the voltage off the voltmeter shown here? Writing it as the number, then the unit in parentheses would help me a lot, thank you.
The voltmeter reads 12.75 (V)
